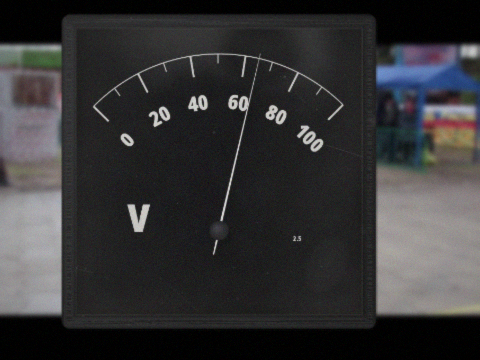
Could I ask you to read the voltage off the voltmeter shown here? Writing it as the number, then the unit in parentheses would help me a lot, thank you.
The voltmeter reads 65 (V)
